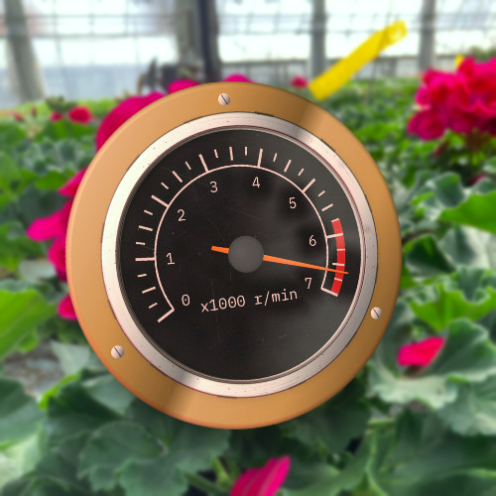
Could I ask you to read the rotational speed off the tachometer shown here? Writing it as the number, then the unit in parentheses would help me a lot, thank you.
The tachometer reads 6625 (rpm)
